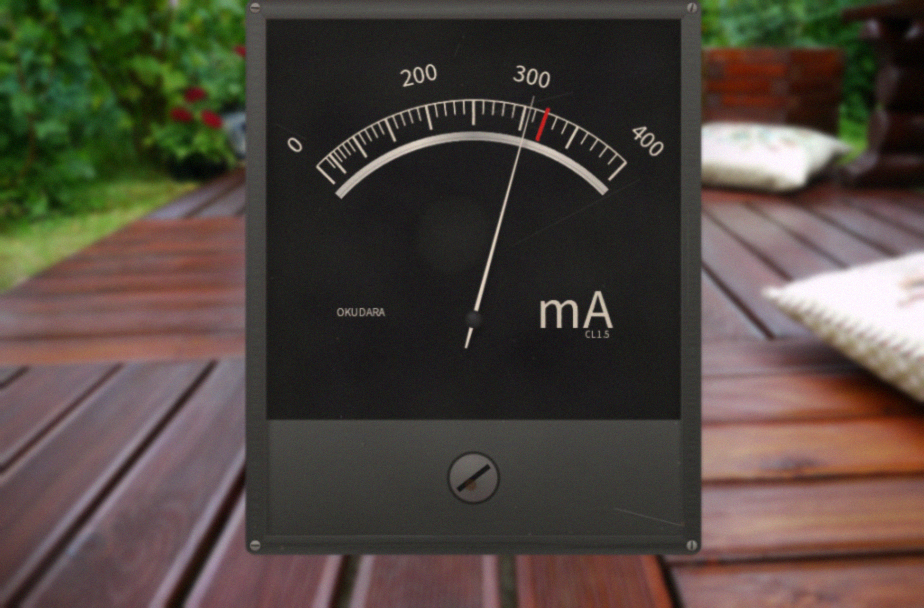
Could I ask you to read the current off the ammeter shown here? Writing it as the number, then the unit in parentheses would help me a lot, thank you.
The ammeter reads 305 (mA)
